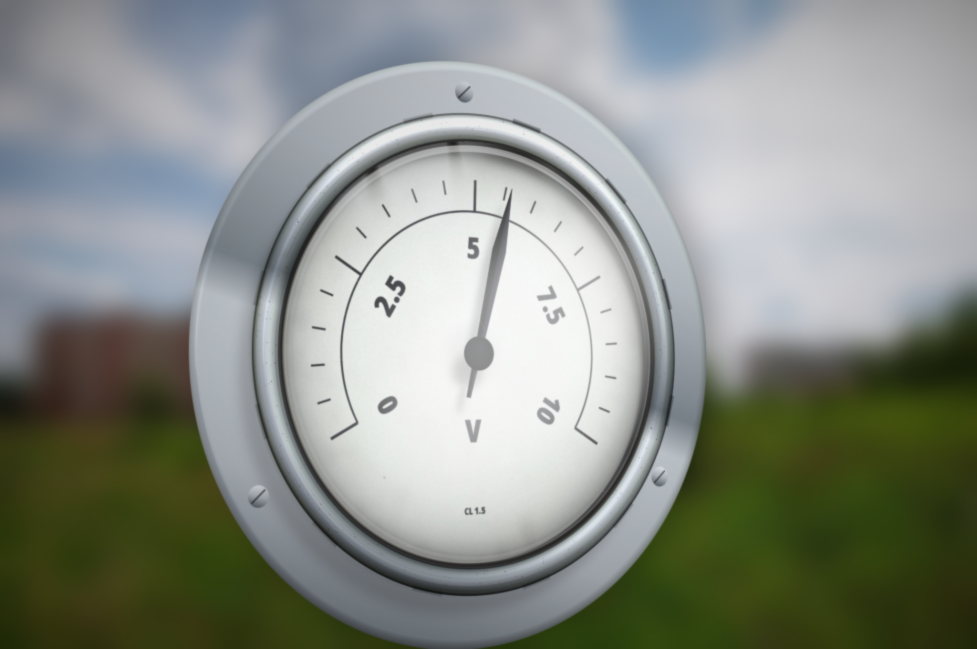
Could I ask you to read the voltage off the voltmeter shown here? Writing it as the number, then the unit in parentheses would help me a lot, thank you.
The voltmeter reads 5.5 (V)
